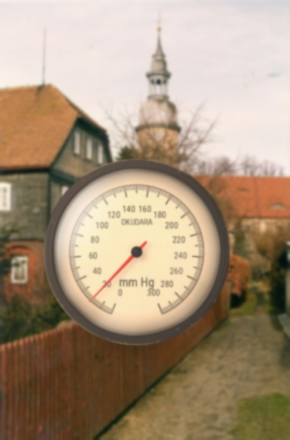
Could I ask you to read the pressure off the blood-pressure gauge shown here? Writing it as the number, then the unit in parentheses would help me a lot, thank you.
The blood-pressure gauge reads 20 (mmHg)
